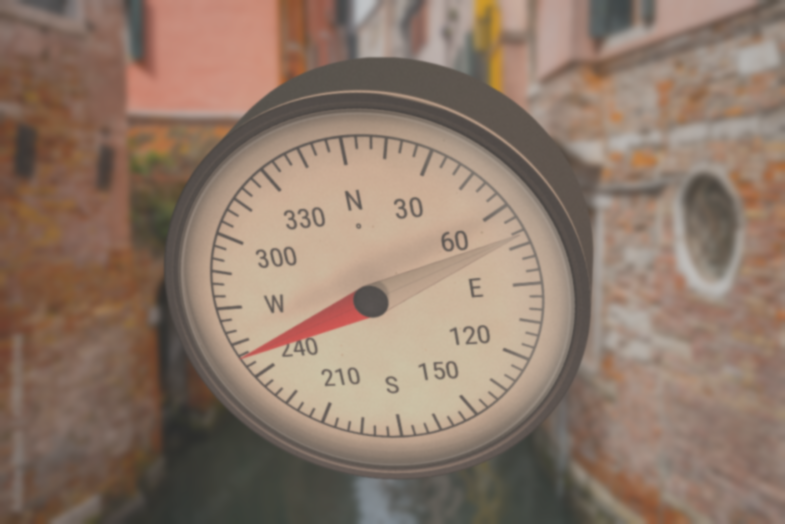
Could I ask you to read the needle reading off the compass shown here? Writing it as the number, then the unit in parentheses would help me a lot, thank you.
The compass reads 250 (°)
